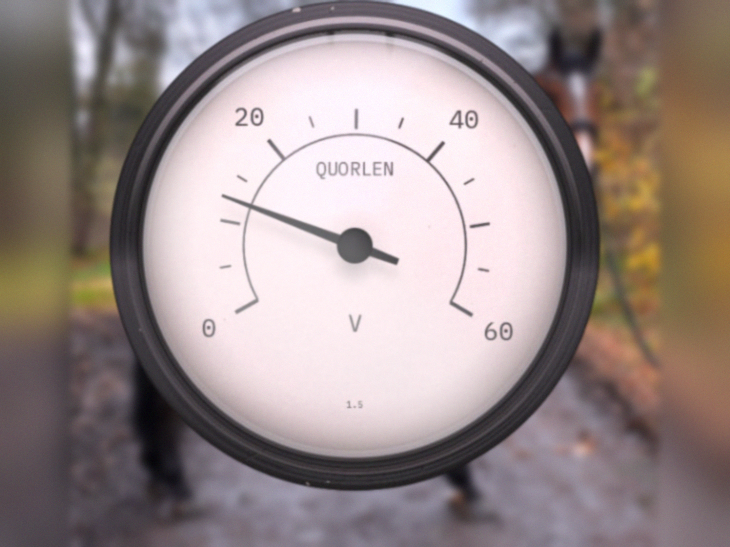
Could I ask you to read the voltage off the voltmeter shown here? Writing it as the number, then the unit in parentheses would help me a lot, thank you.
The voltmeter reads 12.5 (V)
